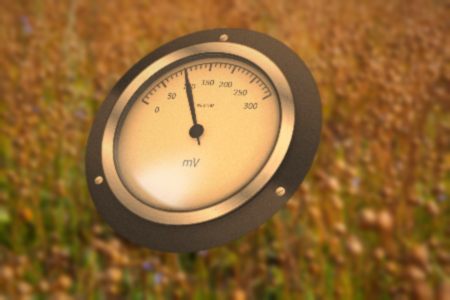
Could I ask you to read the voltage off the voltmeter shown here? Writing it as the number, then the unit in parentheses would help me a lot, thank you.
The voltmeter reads 100 (mV)
